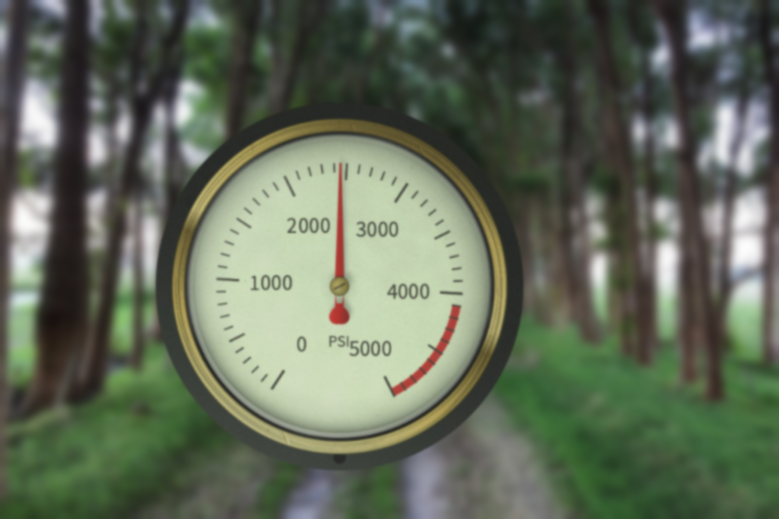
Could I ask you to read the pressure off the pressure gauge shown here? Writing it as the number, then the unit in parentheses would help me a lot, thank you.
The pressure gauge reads 2450 (psi)
